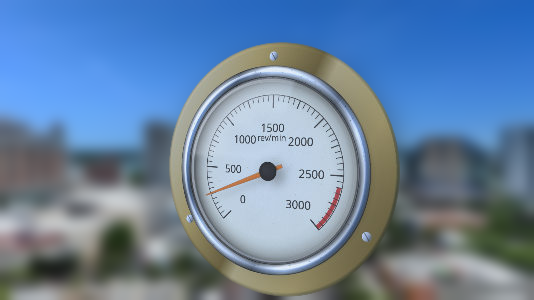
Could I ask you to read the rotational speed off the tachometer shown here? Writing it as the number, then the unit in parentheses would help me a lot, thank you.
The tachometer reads 250 (rpm)
